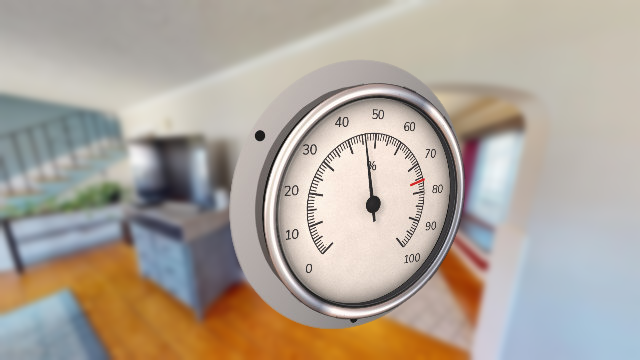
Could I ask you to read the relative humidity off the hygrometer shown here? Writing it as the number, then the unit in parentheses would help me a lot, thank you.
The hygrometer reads 45 (%)
